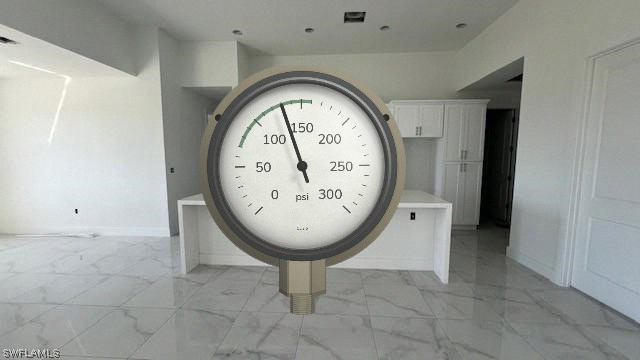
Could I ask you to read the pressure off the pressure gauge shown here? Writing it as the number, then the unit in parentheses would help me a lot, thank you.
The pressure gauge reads 130 (psi)
